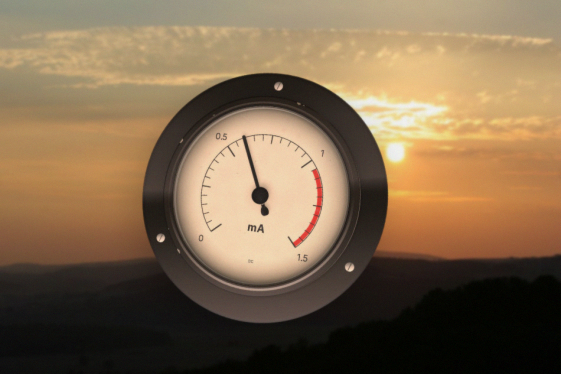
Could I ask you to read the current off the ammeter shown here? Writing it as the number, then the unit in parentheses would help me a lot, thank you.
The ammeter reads 0.6 (mA)
